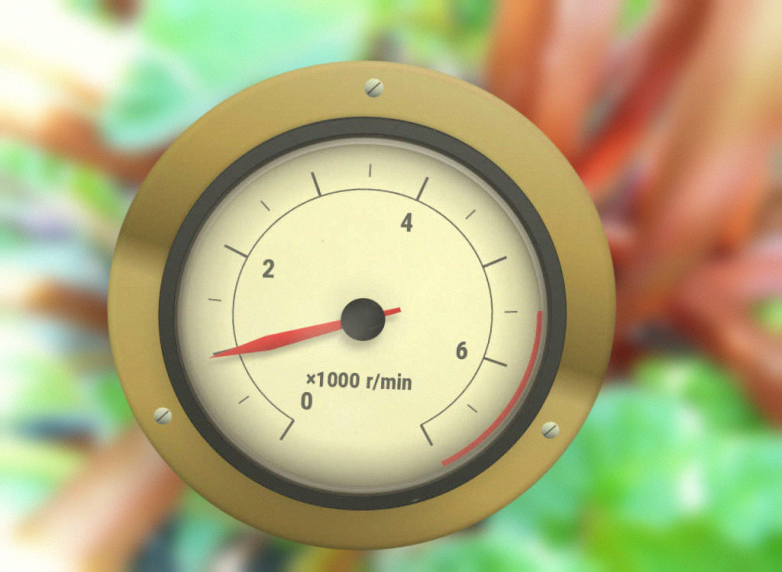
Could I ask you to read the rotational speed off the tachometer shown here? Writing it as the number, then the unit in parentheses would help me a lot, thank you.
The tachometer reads 1000 (rpm)
